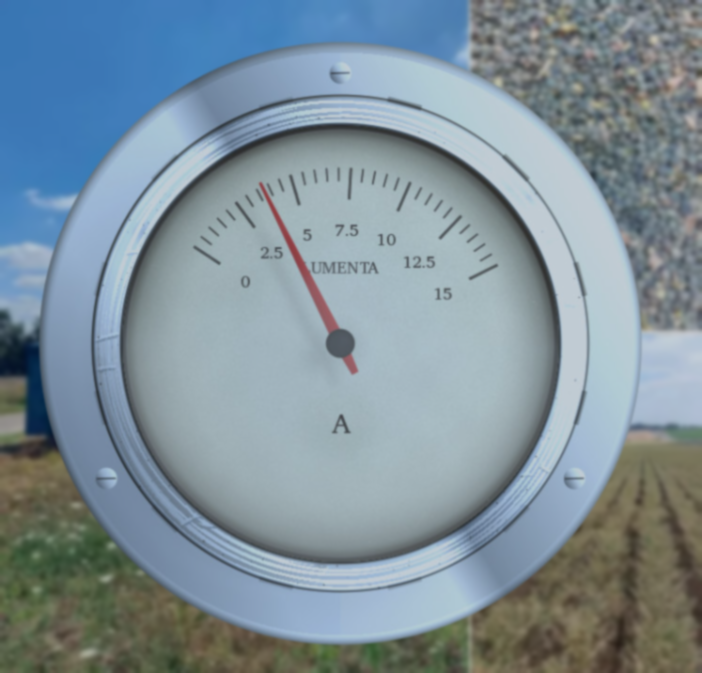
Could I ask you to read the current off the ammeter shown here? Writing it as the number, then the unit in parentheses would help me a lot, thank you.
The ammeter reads 3.75 (A)
